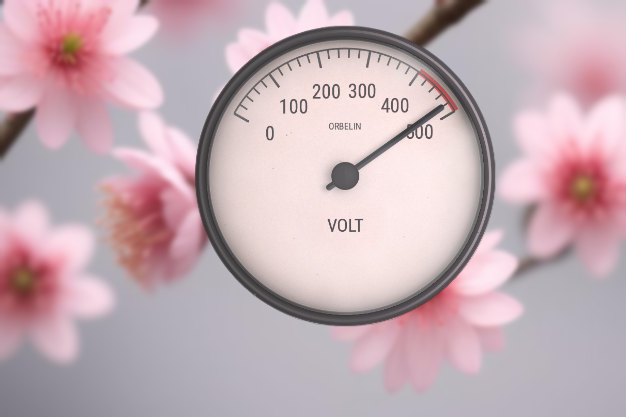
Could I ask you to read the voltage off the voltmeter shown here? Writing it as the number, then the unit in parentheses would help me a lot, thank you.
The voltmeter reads 480 (V)
